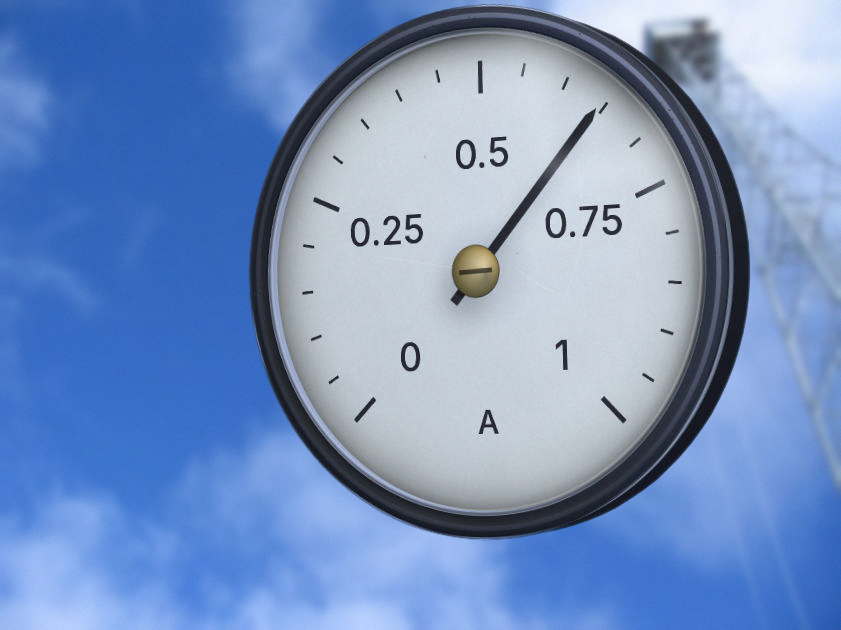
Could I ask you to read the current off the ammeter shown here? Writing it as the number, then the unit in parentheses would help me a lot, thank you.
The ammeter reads 0.65 (A)
